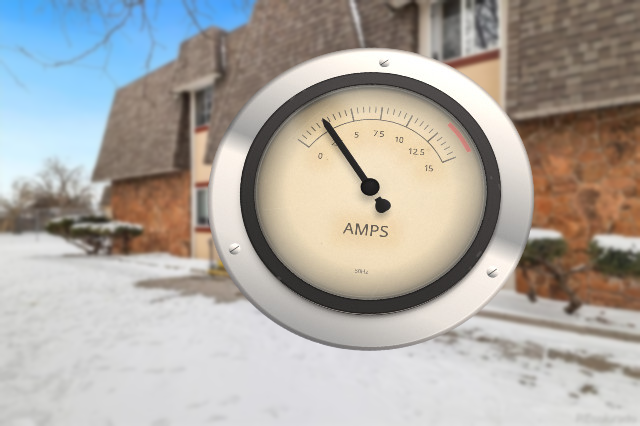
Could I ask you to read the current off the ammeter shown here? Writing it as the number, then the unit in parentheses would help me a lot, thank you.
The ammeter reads 2.5 (A)
